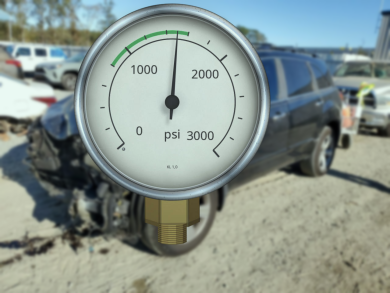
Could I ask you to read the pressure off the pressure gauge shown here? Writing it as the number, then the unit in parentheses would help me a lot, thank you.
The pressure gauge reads 1500 (psi)
